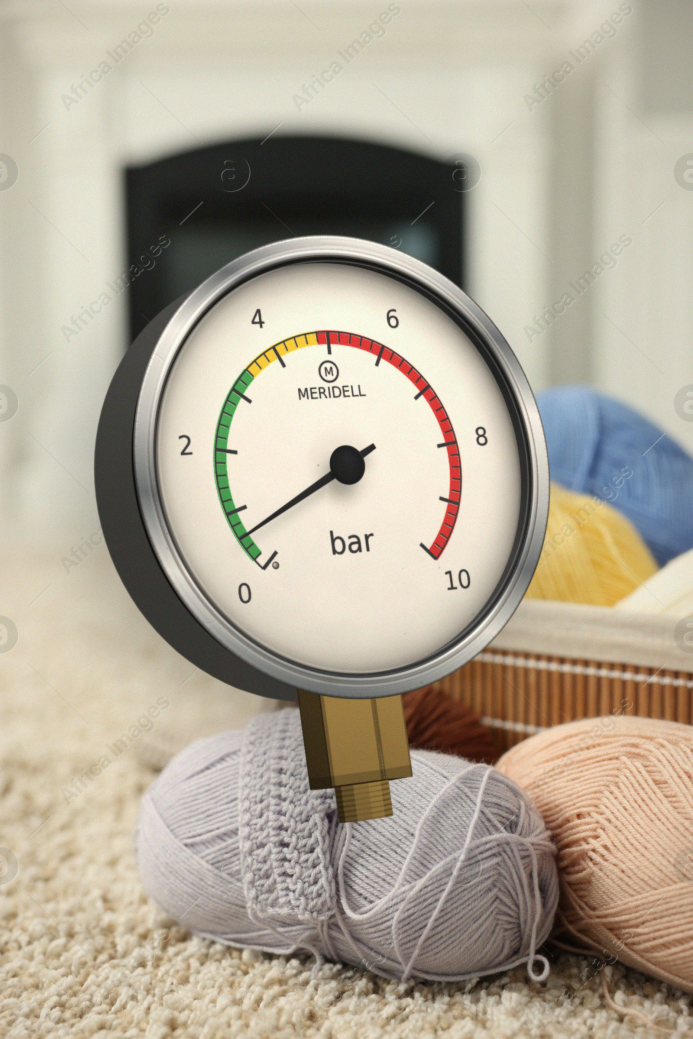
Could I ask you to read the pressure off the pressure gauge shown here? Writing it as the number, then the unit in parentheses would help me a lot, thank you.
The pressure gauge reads 0.6 (bar)
